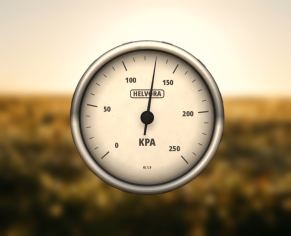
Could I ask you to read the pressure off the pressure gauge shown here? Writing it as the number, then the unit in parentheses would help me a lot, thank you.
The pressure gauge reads 130 (kPa)
